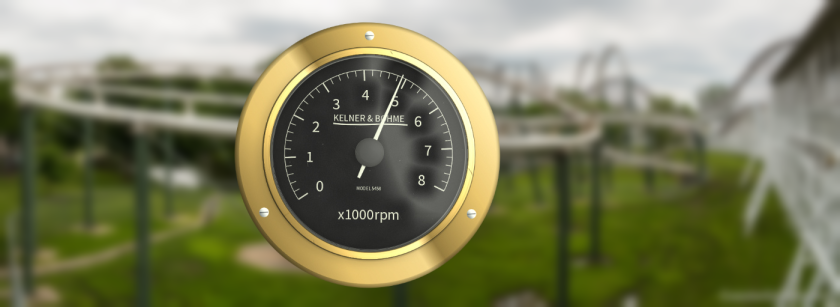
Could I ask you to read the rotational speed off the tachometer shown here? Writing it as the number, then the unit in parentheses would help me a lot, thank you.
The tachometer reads 4900 (rpm)
